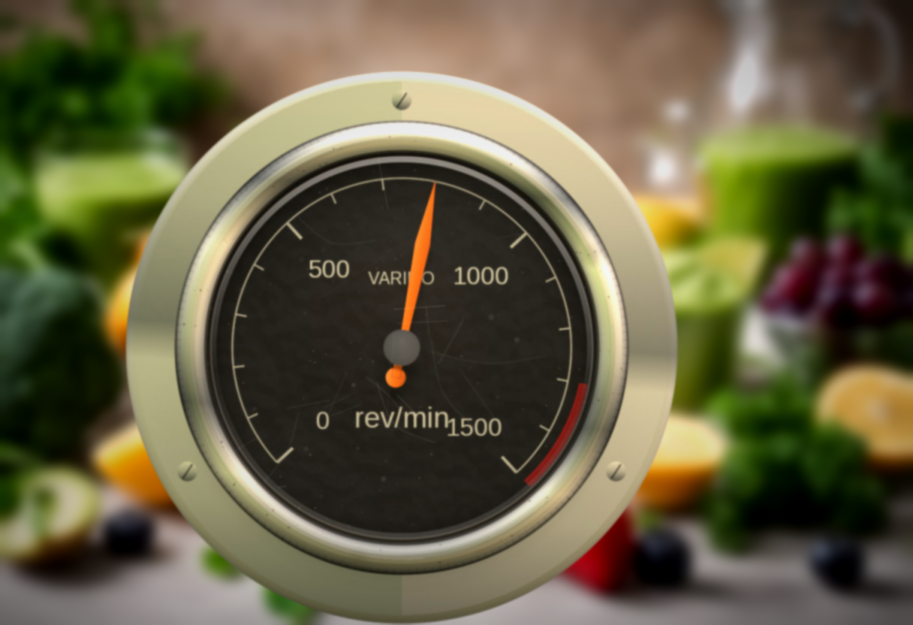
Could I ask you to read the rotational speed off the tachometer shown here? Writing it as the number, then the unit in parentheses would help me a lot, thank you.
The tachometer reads 800 (rpm)
